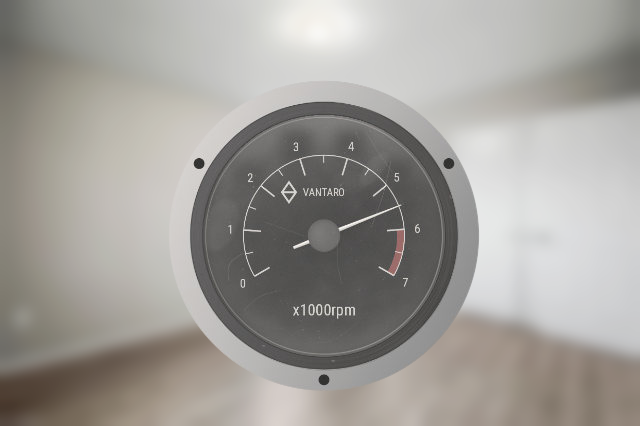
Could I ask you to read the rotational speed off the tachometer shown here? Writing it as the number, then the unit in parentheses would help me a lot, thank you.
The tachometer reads 5500 (rpm)
